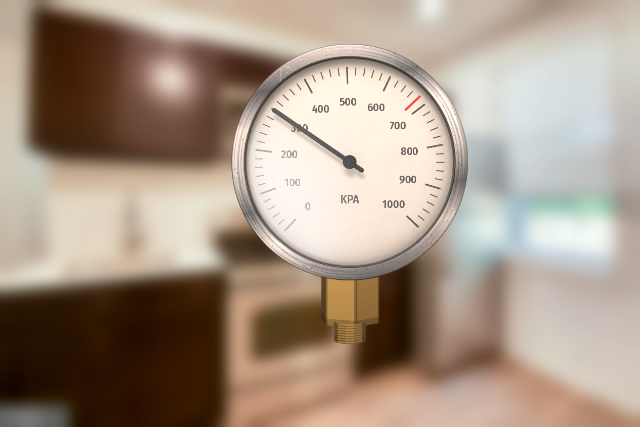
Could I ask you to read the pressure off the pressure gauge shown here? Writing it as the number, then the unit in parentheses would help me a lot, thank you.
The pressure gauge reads 300 (kPa)
